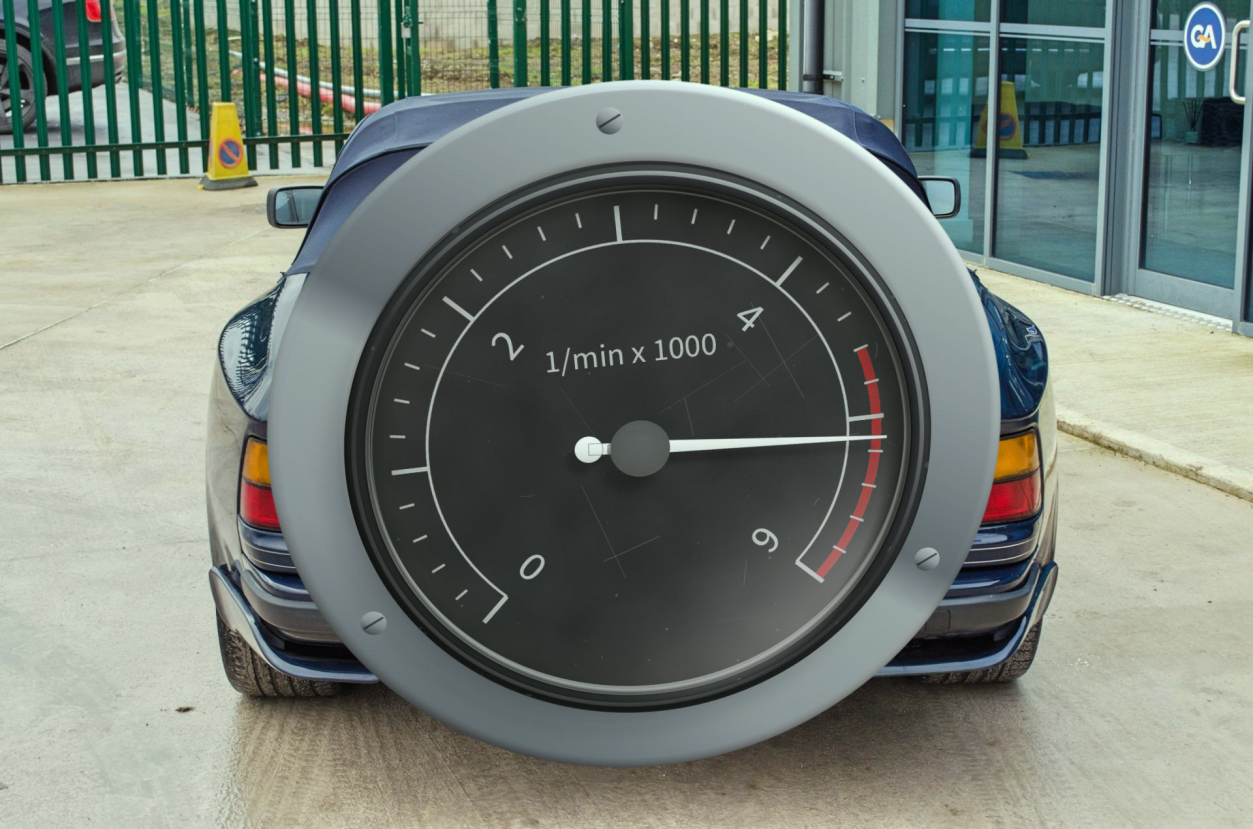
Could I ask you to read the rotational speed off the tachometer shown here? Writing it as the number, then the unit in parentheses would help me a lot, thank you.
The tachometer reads 5100 (rpm)
